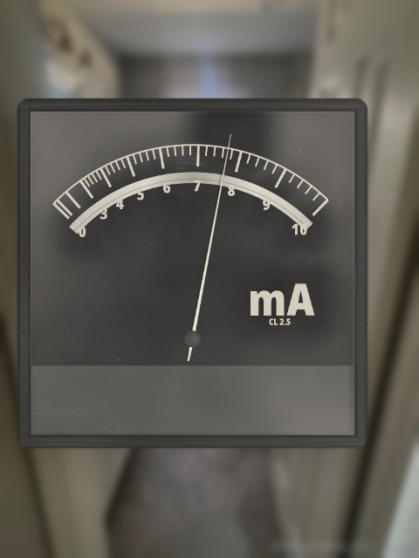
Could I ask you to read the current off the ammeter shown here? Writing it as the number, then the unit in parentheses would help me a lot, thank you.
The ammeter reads 7.7 (mA)
